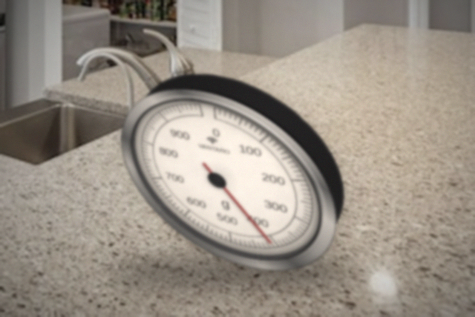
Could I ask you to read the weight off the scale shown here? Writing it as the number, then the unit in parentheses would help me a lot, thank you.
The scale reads 400 (g)
